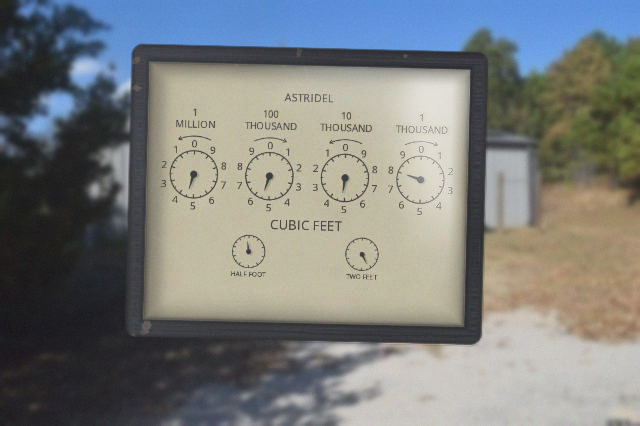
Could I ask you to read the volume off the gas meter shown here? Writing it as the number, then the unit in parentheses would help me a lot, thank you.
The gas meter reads 454800 (ft³)
